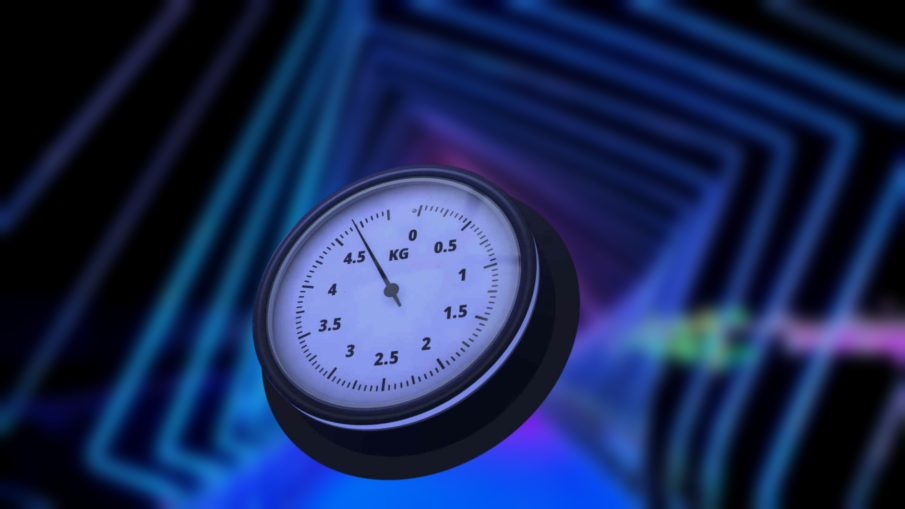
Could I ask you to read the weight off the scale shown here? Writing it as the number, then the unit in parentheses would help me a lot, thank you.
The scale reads 4.7 (kg)
